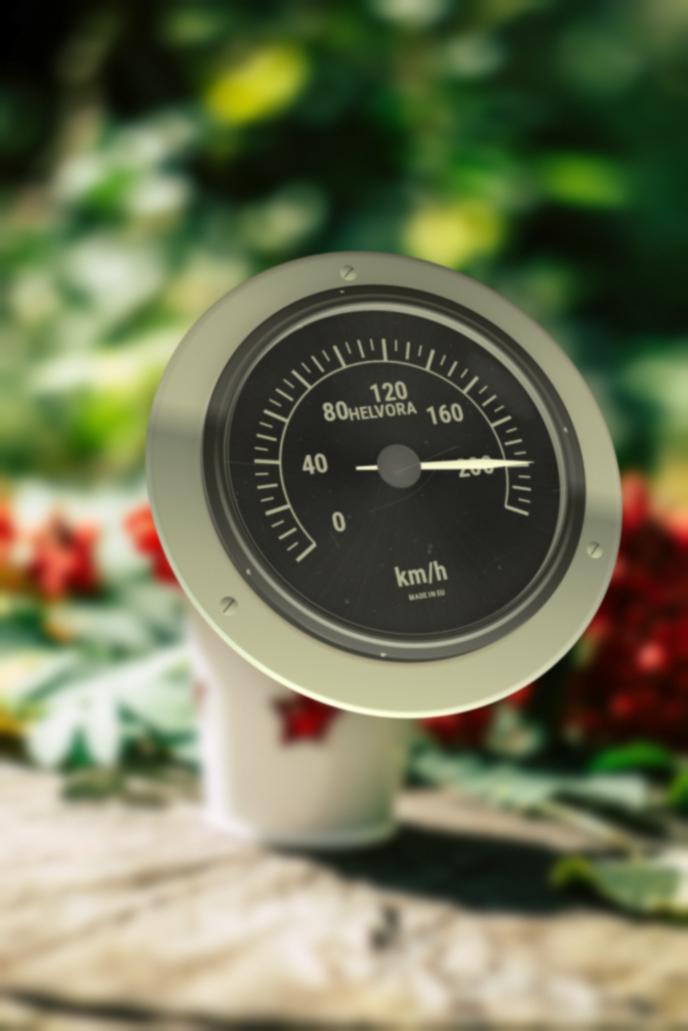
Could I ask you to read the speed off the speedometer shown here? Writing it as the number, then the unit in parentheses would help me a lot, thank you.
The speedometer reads 200 (km/h)
